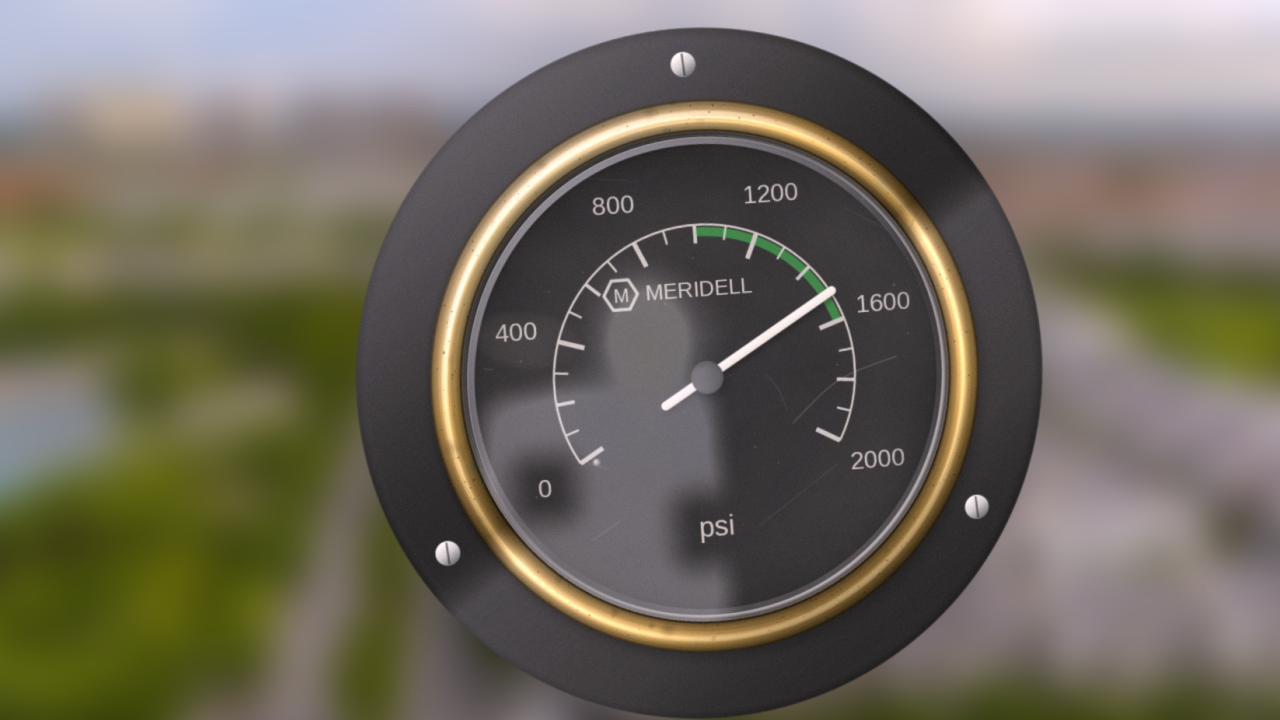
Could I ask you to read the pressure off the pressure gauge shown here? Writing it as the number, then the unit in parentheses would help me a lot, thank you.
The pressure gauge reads 1500 (psi)
